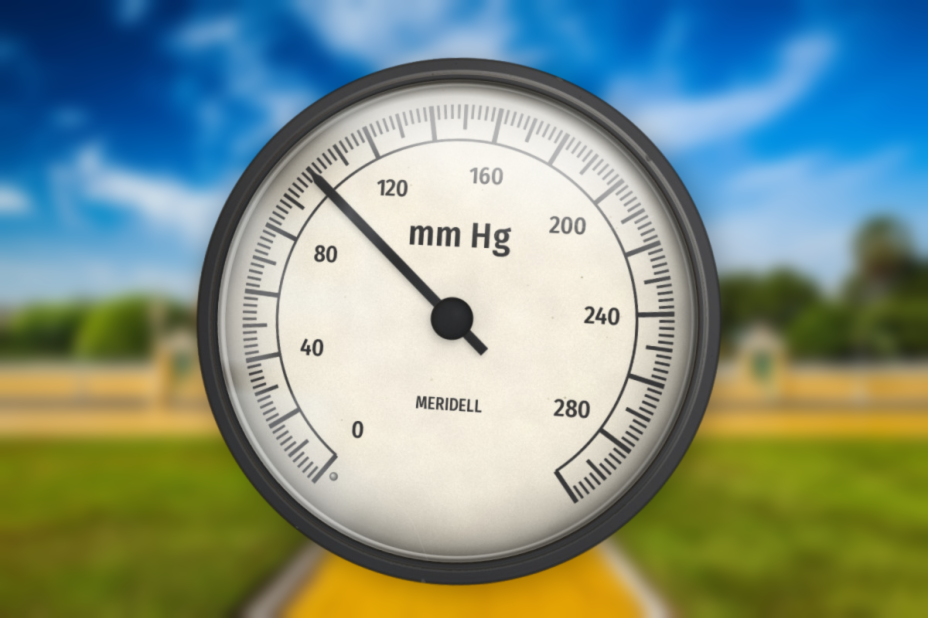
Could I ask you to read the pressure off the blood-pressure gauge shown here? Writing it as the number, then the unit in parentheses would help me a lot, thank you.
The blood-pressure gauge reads 100 (mmHg)
